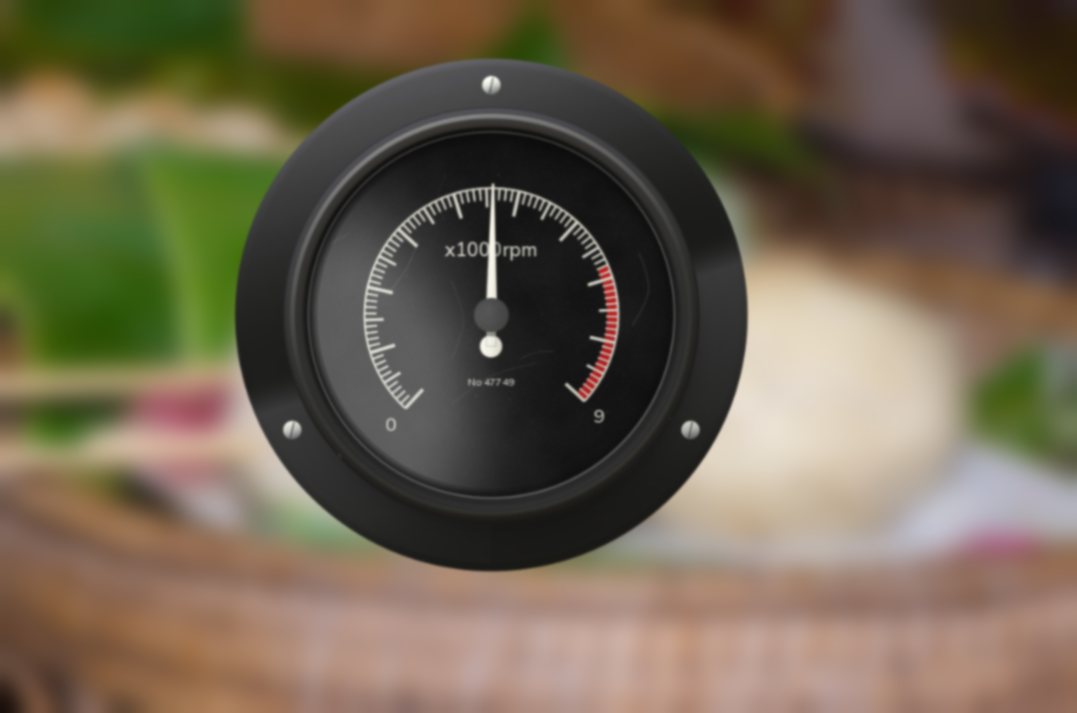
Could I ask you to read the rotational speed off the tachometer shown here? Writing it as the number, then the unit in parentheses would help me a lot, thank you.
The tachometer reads 4600 (rpm)
